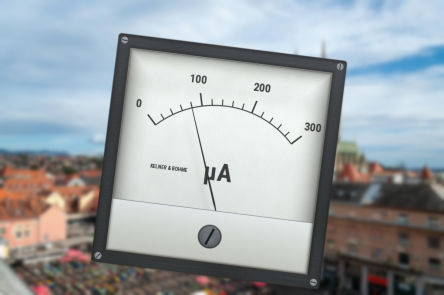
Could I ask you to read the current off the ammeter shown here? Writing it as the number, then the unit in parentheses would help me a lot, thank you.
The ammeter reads 80 (µA)
